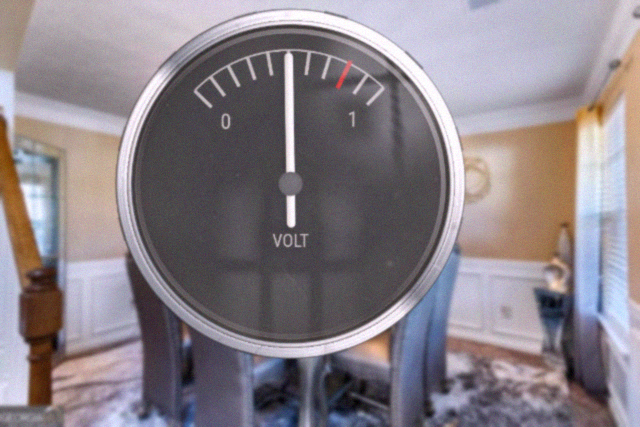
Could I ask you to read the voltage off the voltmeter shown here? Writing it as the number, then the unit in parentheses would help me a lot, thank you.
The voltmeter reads 0.5 (V)
